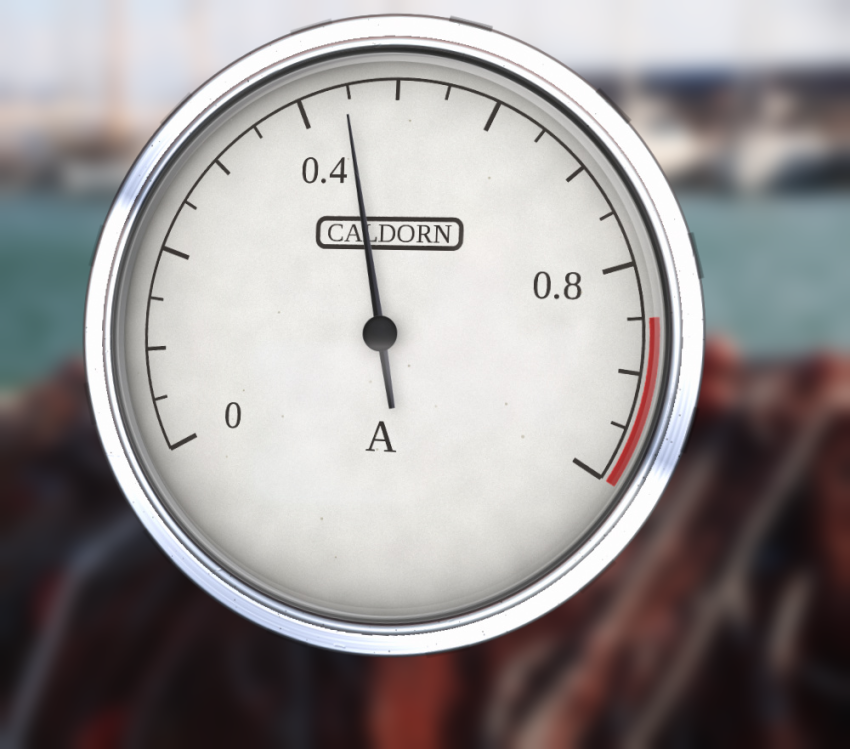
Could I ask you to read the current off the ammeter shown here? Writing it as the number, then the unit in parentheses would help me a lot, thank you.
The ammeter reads 0.45 (A)
